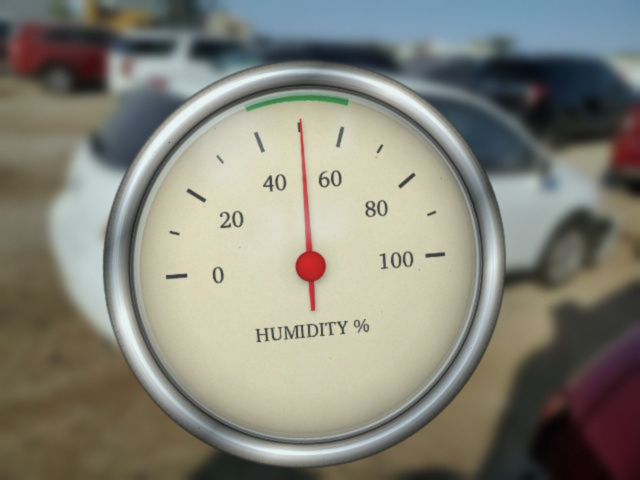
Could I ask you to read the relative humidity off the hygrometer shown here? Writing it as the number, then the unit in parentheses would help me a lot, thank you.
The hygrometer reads 50 (%)
